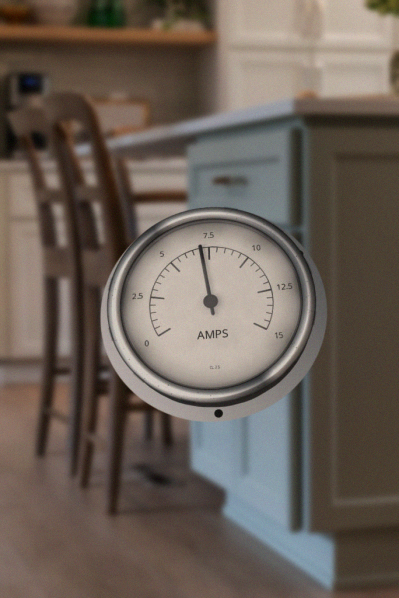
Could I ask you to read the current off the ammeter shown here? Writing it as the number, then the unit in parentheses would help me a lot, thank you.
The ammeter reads 7 (A)
